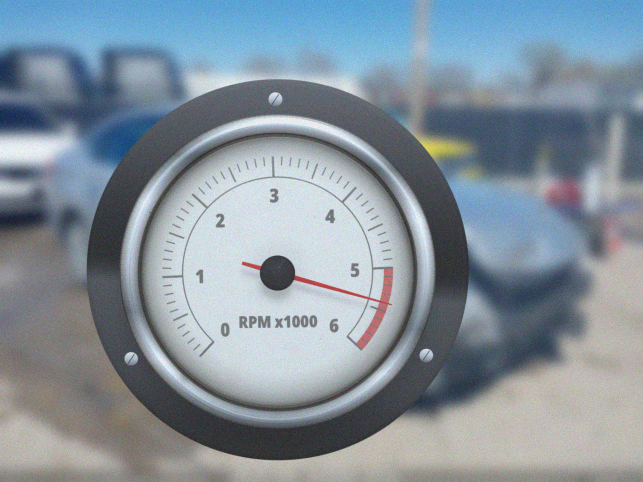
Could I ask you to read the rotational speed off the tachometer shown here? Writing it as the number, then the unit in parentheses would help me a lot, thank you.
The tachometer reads 5400 (rpm)
